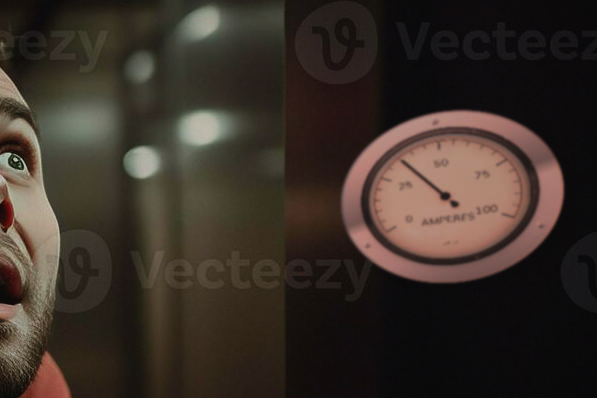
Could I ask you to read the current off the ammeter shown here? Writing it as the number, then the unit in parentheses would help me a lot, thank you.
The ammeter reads 35 (A)
